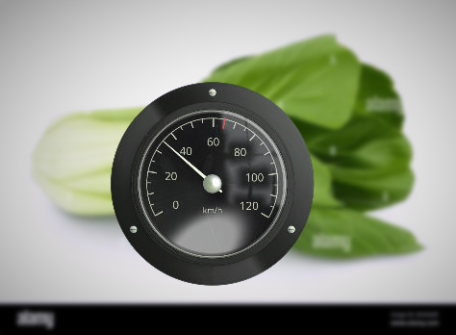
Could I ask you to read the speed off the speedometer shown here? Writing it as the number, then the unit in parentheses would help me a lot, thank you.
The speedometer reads 35 (km/h)
